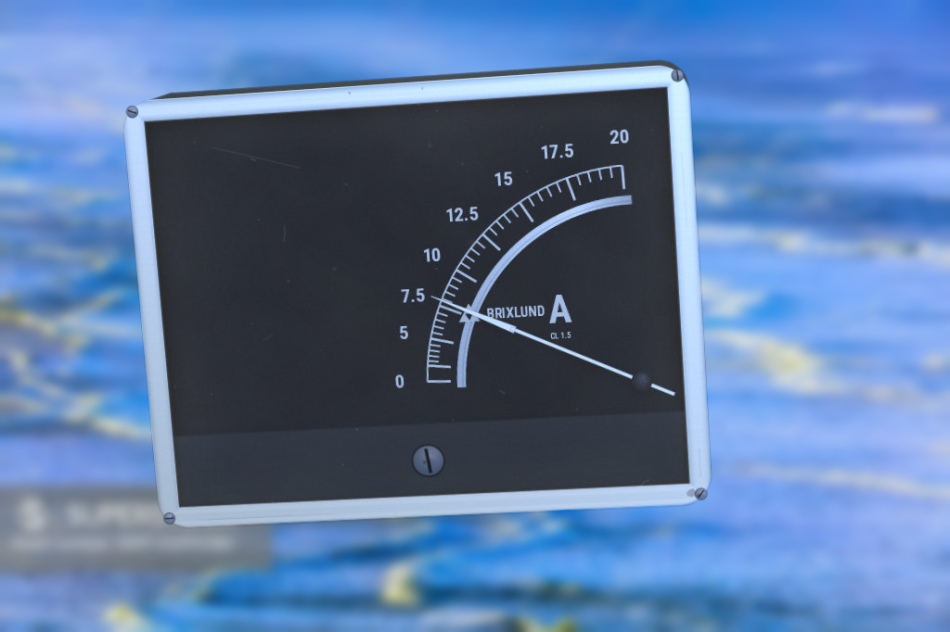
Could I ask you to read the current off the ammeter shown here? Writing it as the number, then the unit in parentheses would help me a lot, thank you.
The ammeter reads 8 (A)
